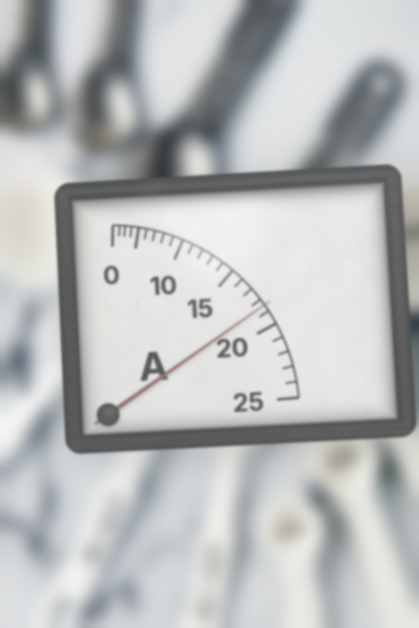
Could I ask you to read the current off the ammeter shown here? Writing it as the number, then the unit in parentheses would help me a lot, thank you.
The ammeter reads 18.5 (A)
